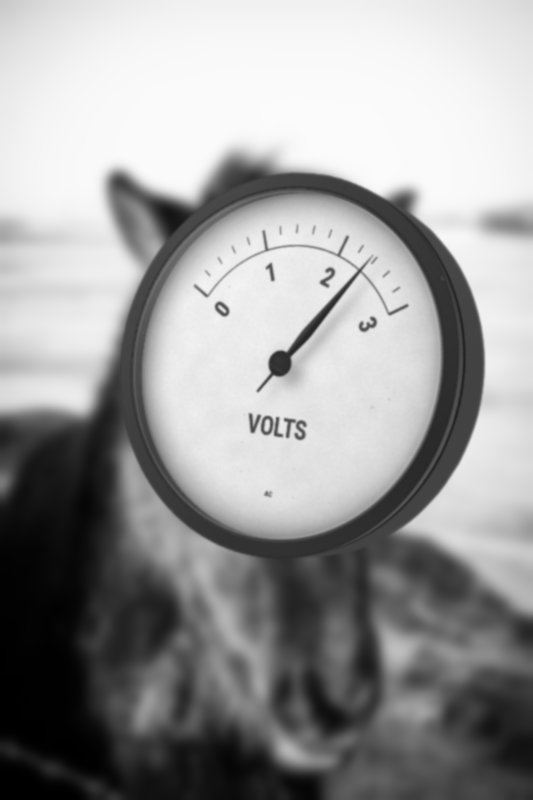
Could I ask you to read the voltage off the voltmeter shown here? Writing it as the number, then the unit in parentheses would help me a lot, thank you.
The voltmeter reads 2.4 (V)
